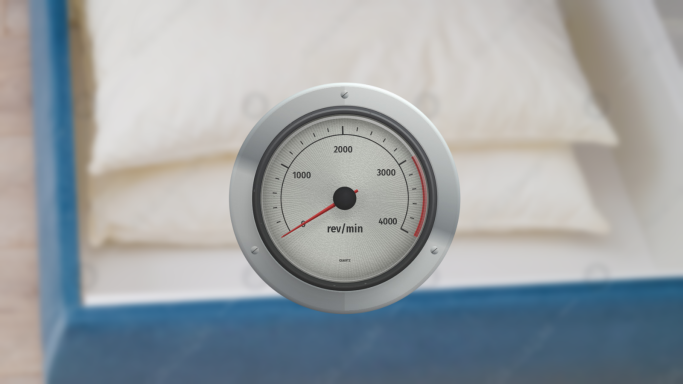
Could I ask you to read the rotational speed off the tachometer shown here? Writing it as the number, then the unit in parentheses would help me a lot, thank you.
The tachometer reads 0 (rpm)
